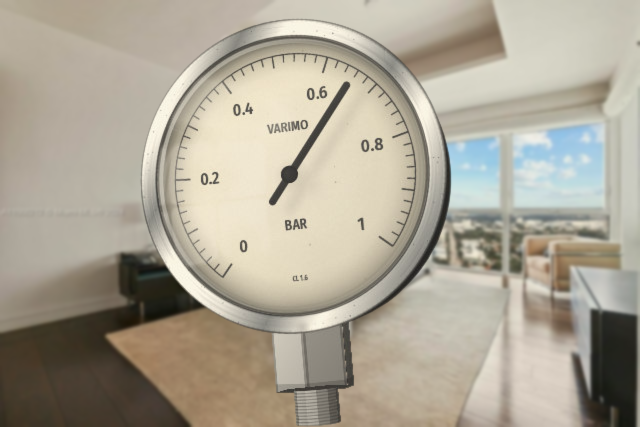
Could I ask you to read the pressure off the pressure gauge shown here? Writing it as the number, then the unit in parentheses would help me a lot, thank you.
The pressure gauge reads 0.66 (bar)
